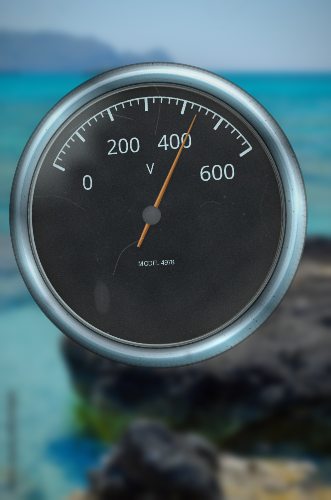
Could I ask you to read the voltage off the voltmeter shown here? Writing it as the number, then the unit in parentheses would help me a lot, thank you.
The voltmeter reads 440 (V)
